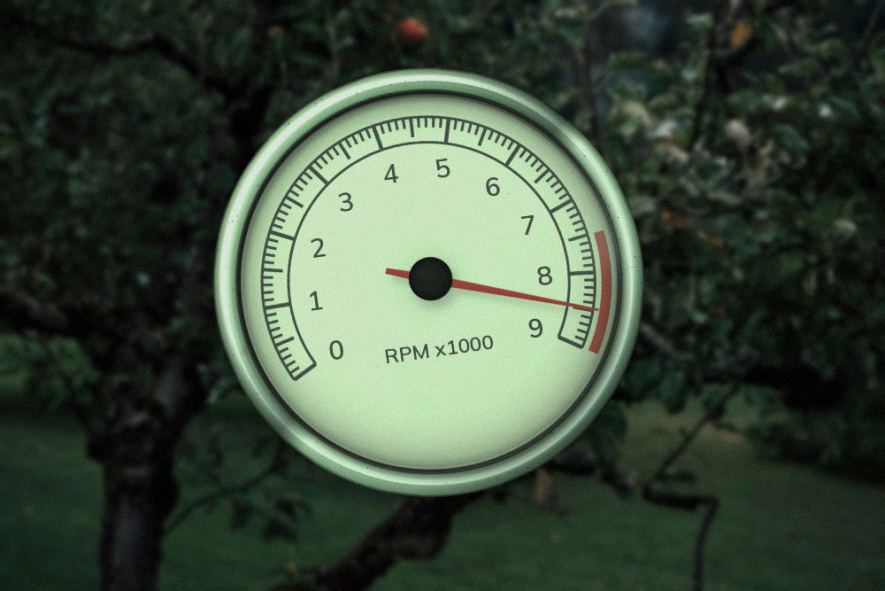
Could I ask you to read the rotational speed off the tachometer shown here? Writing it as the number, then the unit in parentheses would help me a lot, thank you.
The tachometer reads 8500 (rpm)
